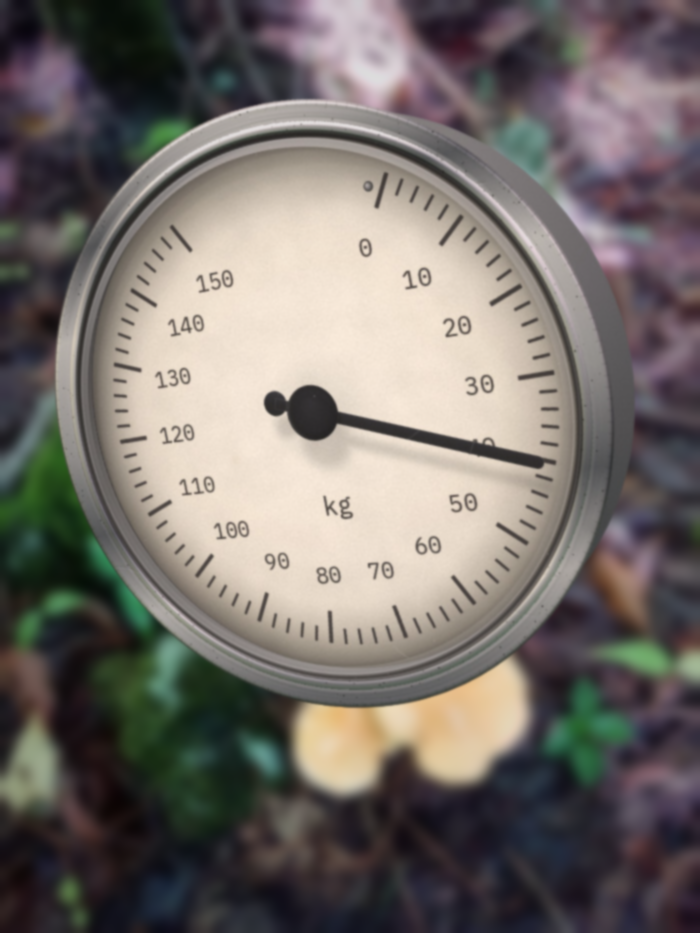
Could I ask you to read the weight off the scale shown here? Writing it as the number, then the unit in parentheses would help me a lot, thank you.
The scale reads 40 (kg)
